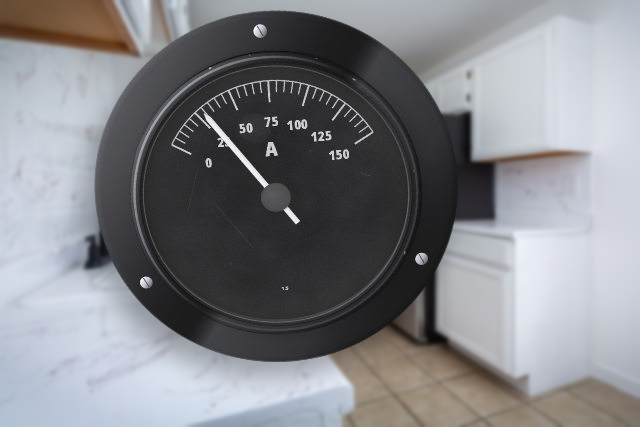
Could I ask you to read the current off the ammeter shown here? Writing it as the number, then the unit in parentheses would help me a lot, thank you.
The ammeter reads 30 (A)
